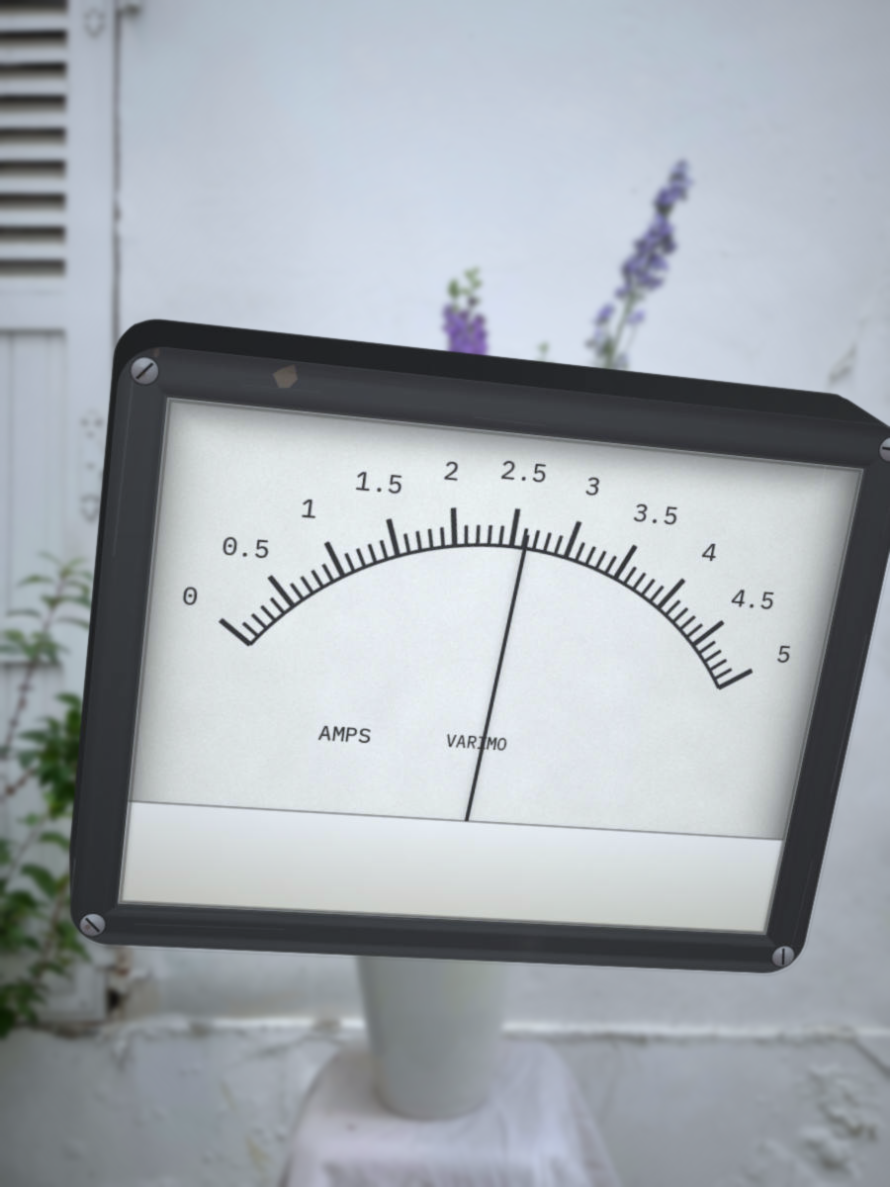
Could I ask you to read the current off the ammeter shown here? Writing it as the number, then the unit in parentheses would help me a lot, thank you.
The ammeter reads 2.6 (A)
